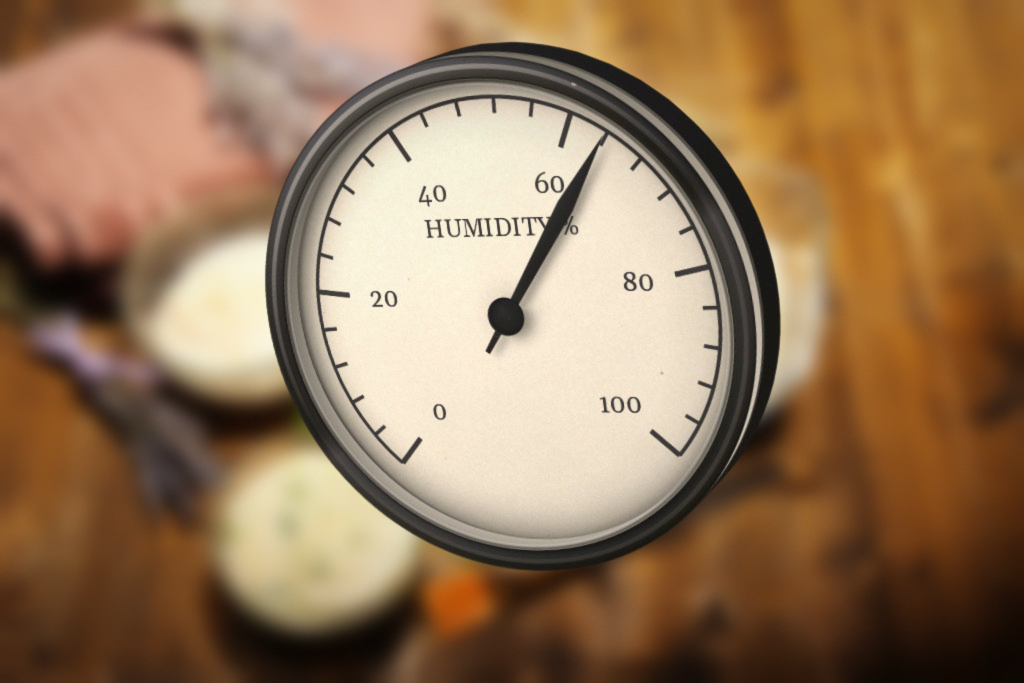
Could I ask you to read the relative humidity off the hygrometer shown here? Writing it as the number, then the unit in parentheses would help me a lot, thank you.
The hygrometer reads 64 (%)
